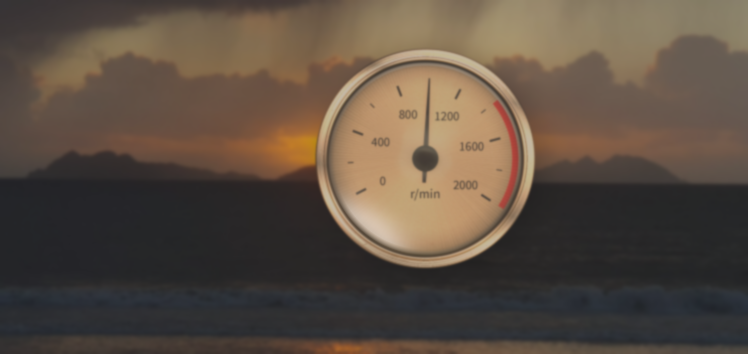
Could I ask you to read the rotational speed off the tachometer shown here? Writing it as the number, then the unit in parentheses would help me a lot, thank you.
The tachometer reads 1000 (rpm)
